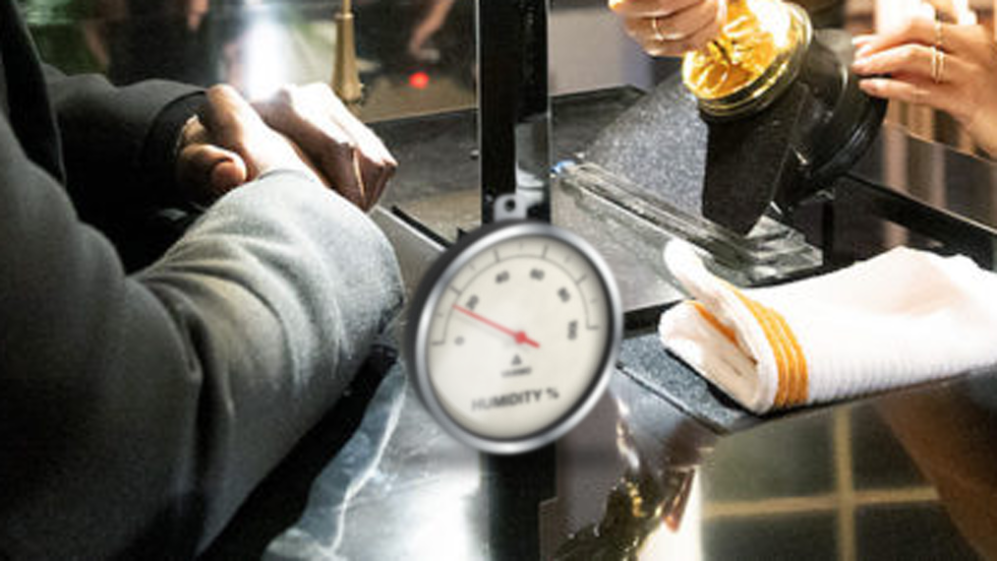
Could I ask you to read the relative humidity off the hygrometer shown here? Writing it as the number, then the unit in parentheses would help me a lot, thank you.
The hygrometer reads 15 (%)
